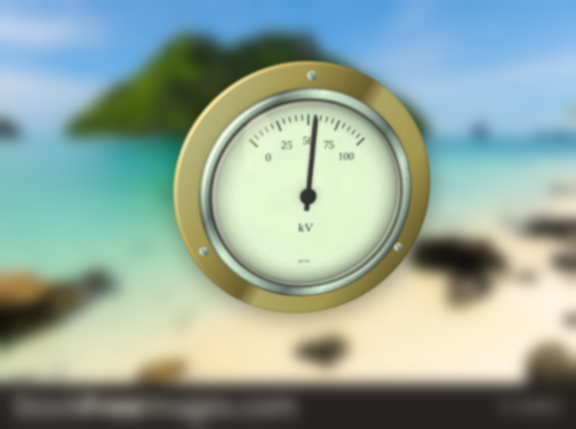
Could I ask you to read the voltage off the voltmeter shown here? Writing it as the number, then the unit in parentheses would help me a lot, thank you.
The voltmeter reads 55 (kV)
